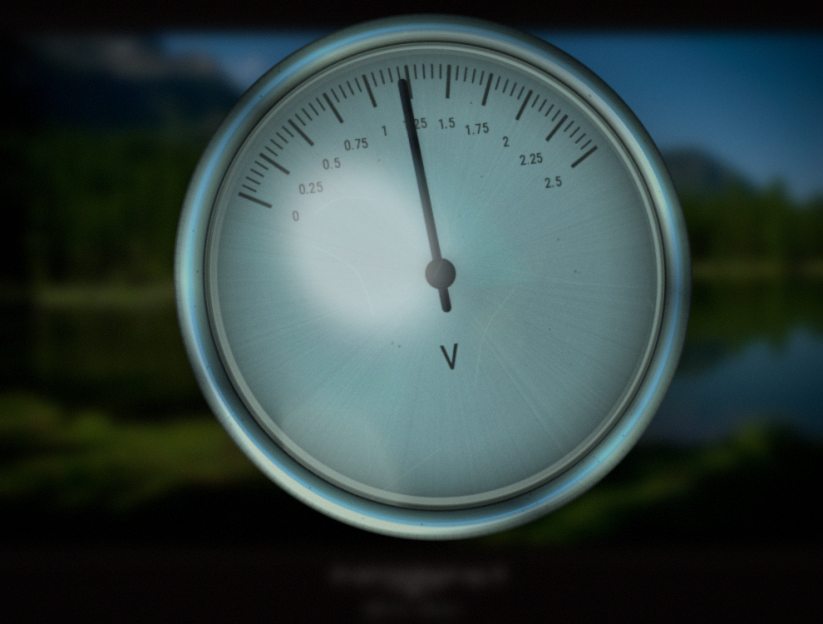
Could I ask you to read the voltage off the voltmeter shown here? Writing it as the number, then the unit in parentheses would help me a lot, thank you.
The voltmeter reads 1.2 (V)
